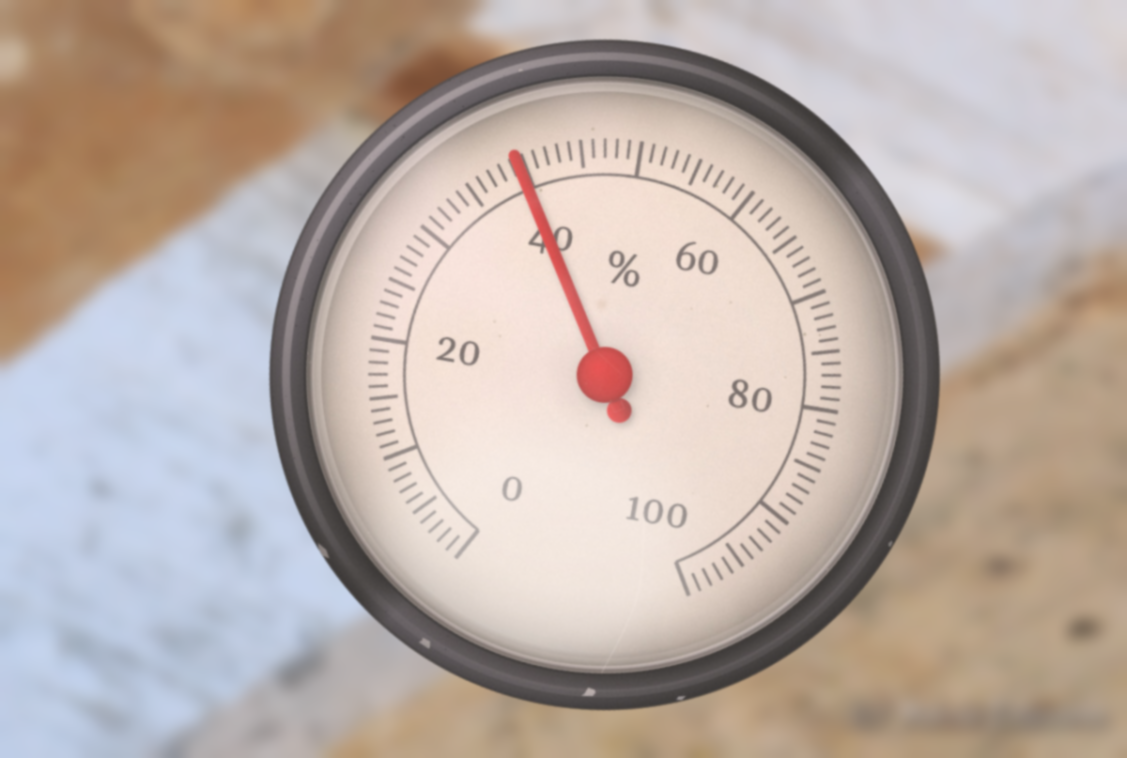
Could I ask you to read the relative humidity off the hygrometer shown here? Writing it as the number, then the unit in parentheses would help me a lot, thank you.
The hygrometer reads 39.5 (%)
